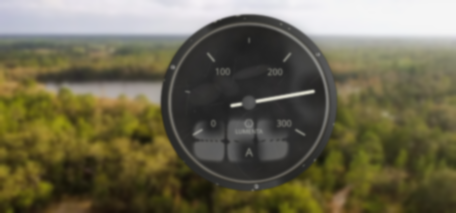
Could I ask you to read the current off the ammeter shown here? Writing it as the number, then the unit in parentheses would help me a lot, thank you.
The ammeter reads 250 (A)
